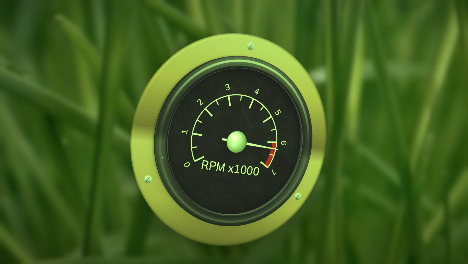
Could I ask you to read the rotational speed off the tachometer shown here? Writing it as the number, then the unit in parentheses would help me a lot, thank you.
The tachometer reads 6250 (rpm)
